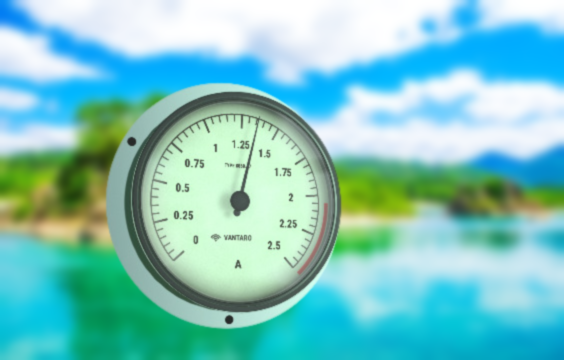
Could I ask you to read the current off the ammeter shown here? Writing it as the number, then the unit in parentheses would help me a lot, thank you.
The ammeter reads 1.35 (A)
